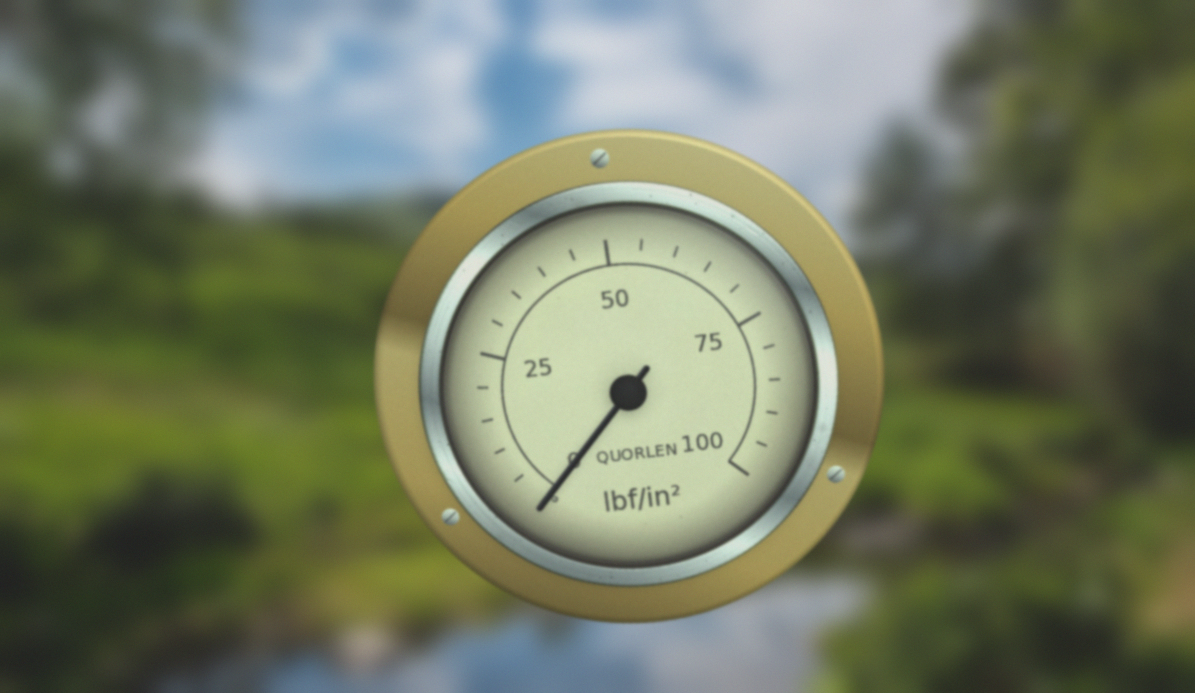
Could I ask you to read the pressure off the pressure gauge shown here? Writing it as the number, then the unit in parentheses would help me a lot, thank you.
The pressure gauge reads 0 (psi)
